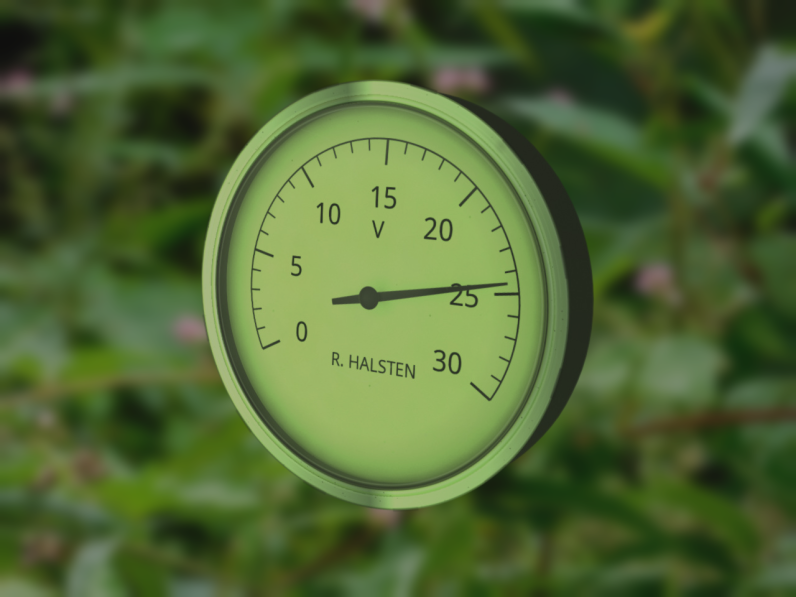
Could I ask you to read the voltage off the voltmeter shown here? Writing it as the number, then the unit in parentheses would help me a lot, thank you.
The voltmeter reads 24.5 (V)
